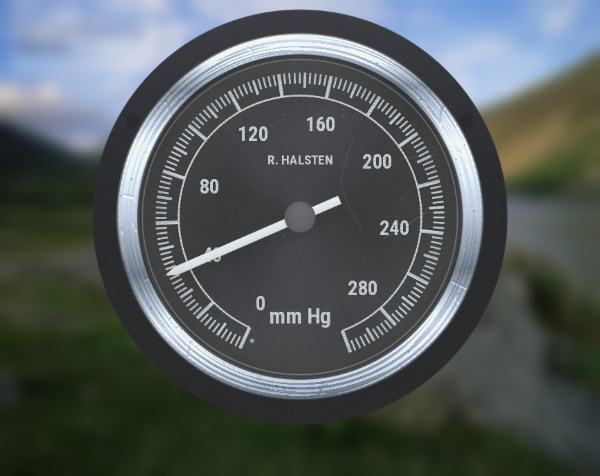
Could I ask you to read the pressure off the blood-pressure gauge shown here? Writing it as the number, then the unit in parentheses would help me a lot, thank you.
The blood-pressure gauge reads 40 (mmHg)
